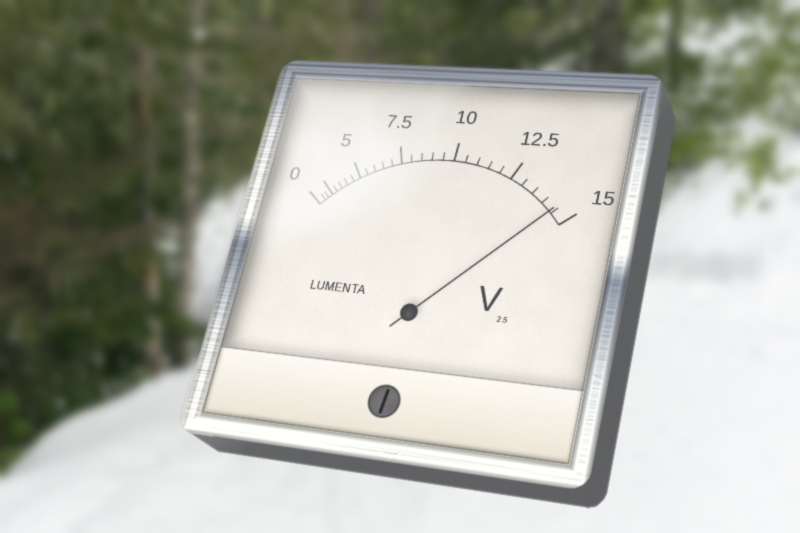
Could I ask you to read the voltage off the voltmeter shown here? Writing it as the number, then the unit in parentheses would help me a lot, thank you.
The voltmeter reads 14.5 (V)
